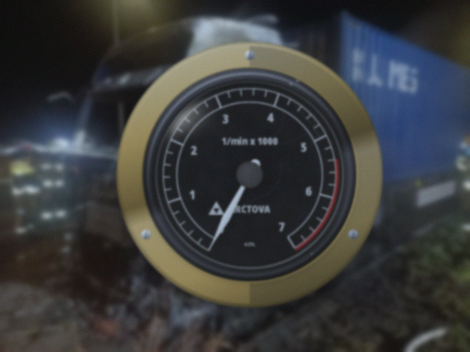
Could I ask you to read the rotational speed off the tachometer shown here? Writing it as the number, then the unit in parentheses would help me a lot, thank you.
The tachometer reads 0 (rpm)
